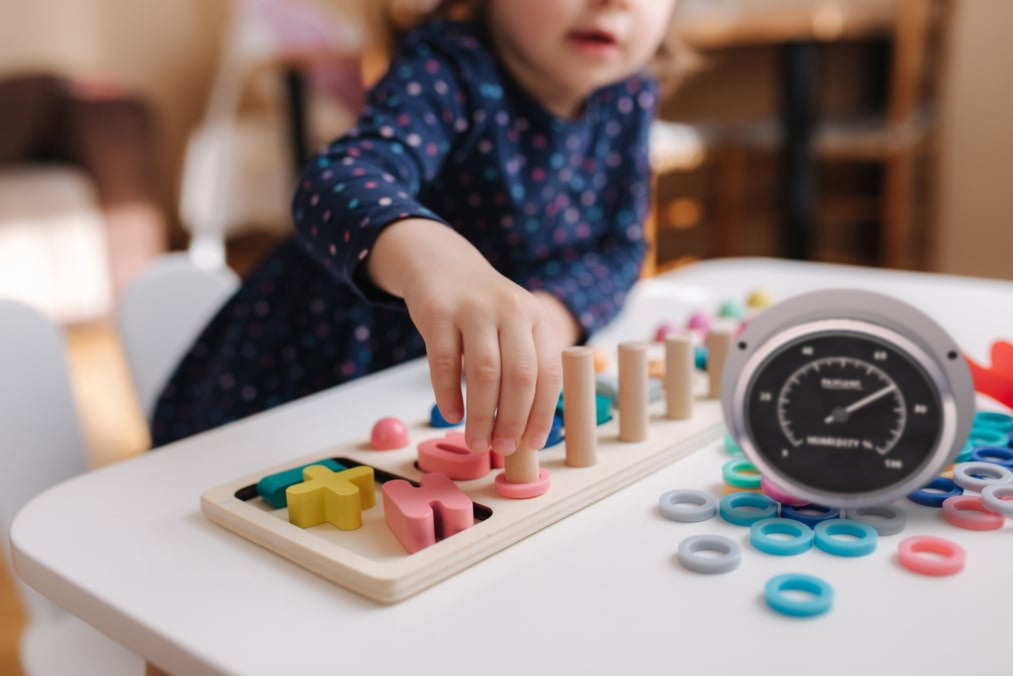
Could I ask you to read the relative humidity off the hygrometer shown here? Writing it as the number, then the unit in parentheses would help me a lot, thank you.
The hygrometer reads 70 (%)
